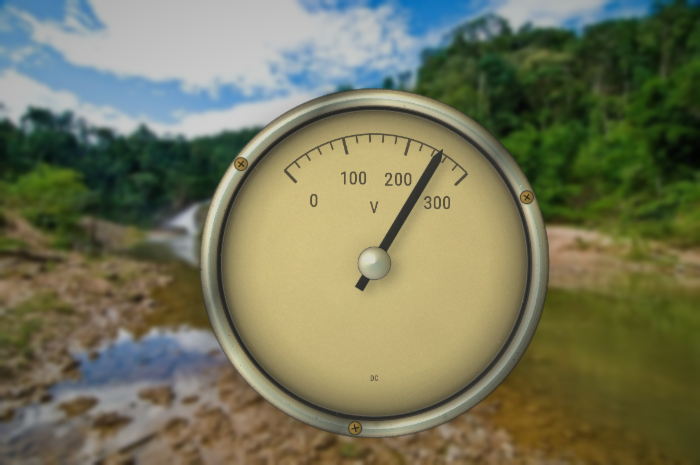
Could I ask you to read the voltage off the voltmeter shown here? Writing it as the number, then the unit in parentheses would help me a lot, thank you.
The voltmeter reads 250 (V)
